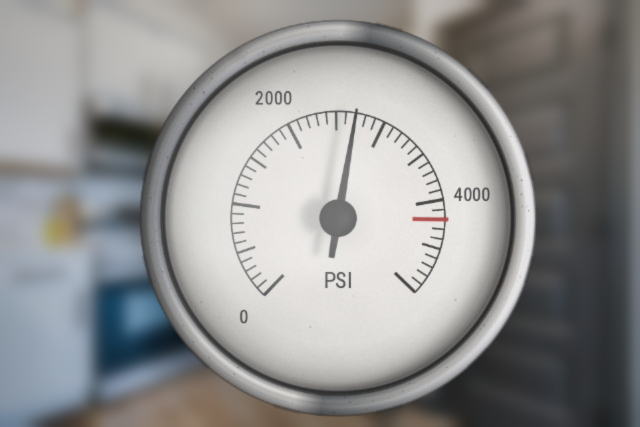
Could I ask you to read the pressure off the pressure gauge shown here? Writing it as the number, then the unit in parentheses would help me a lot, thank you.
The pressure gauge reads 2700 (psi)
